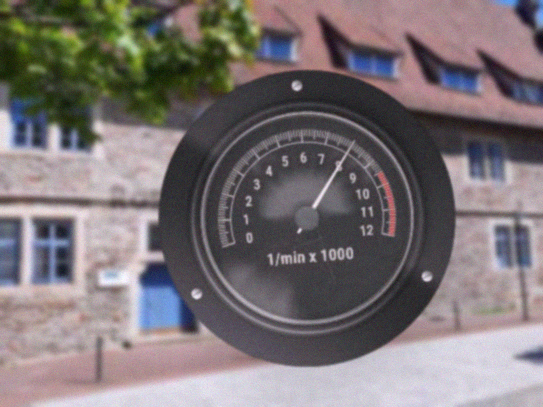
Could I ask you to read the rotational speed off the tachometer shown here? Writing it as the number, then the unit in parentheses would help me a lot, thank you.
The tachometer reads 8000 (rpm)
